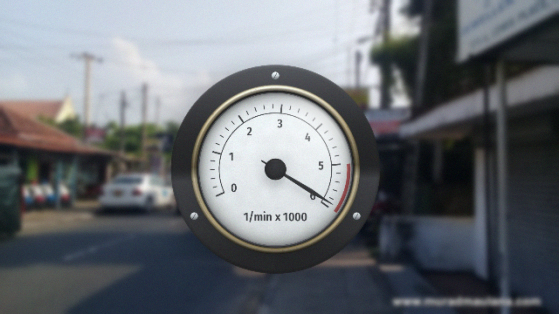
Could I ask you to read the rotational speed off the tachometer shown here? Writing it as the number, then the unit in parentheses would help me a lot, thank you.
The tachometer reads 5900 (rpm)
